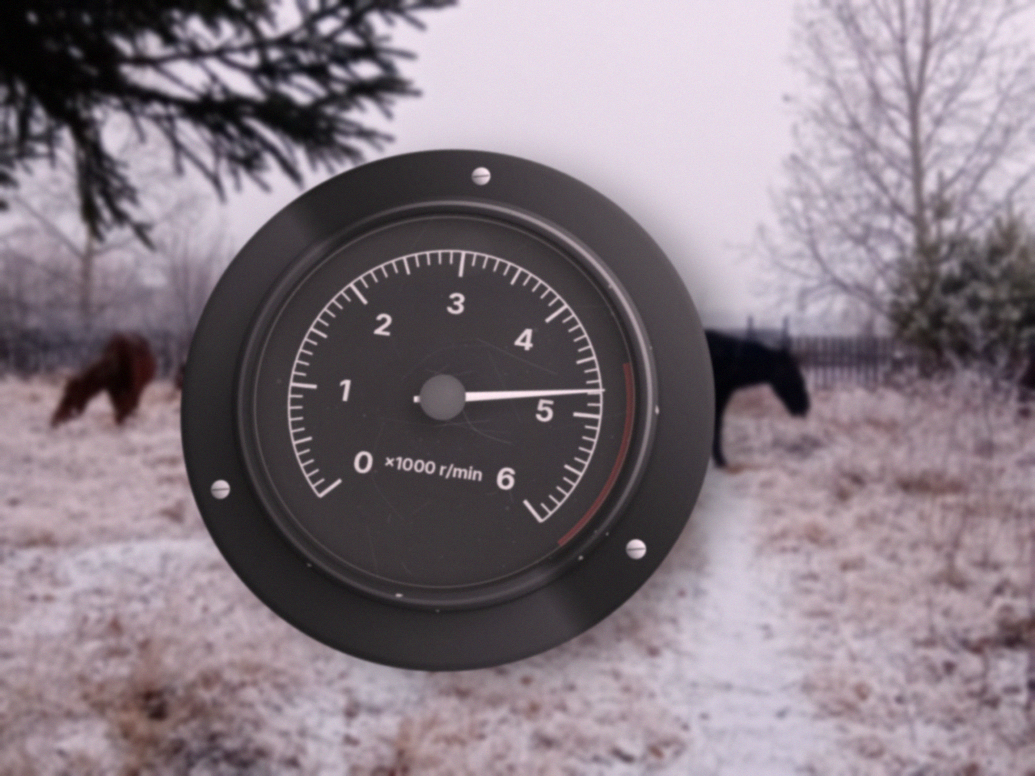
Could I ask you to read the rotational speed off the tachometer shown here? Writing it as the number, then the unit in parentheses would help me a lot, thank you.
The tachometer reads 4800 (rpm)
